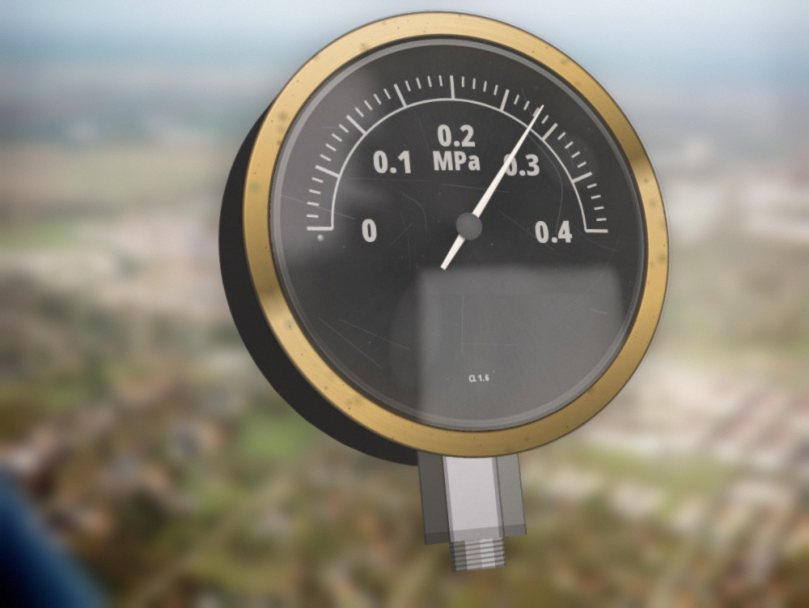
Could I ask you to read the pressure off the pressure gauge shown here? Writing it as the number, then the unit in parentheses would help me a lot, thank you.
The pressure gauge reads 0.28 (MPa)
